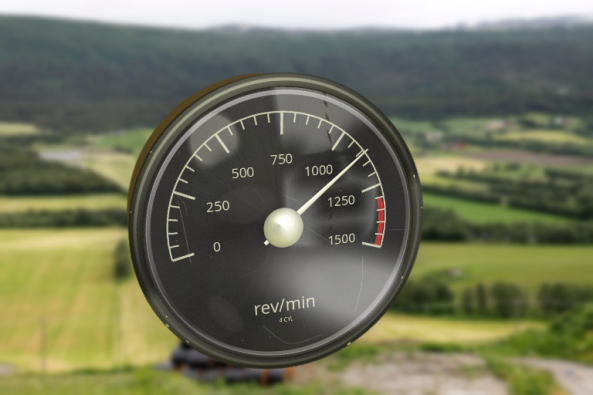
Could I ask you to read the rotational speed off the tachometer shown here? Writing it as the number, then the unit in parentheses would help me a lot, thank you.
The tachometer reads 1100 (rpm)
